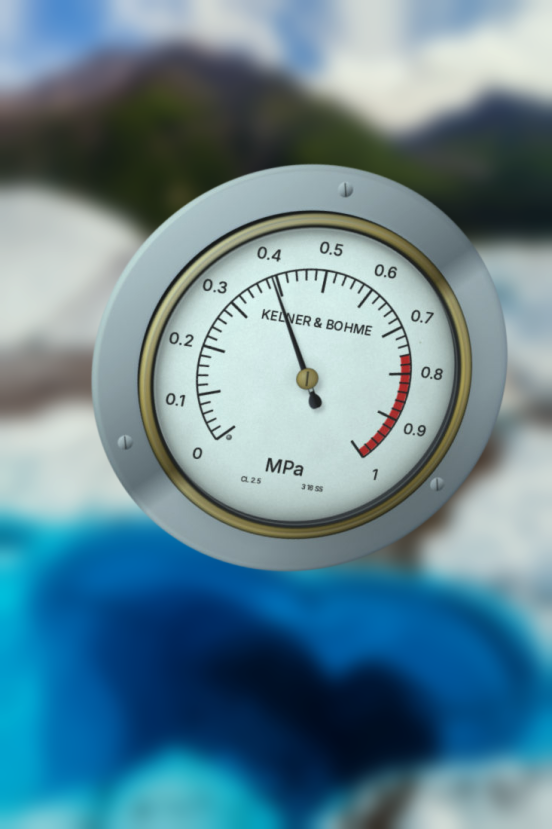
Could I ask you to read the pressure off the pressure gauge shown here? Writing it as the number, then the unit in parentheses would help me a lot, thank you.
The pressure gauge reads 0.39 (MPa)
